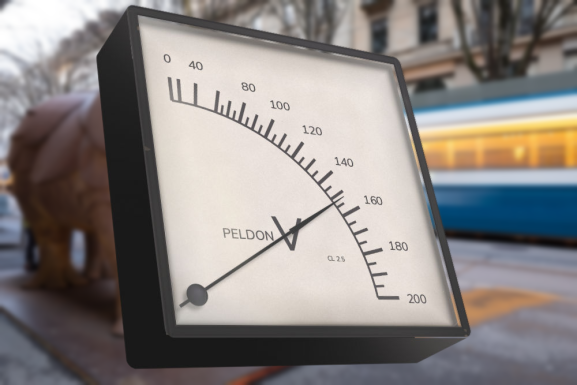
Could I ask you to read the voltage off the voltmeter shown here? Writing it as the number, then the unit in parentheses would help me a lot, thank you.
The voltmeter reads 152.5 (V)
